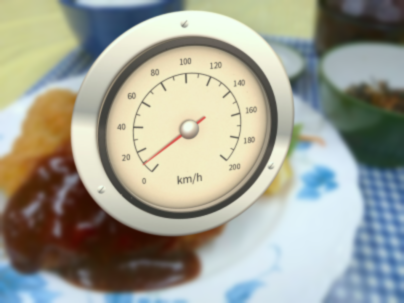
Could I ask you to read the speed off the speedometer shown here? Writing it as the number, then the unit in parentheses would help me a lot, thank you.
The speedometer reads 10 (km/h)
